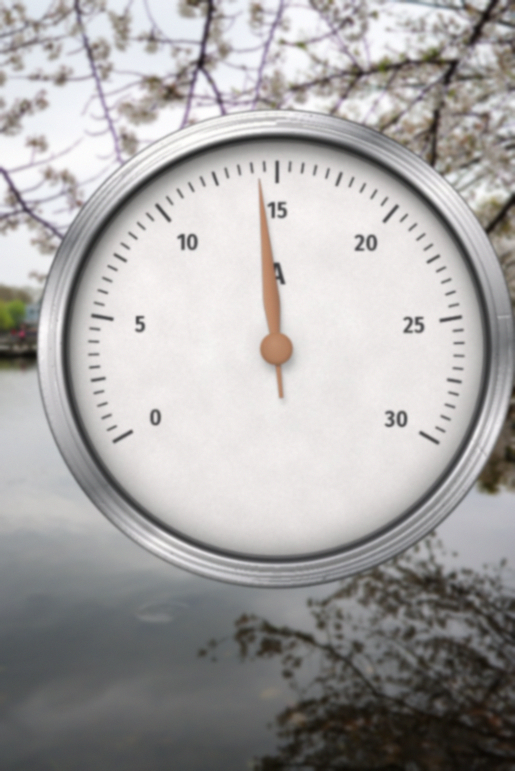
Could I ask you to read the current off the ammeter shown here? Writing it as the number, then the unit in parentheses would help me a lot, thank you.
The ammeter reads 14.25 (A)
